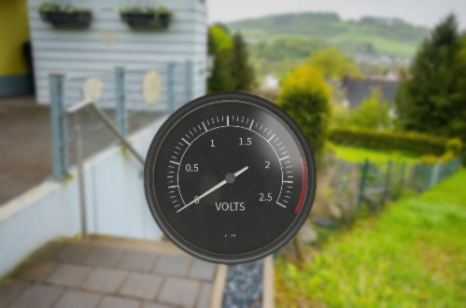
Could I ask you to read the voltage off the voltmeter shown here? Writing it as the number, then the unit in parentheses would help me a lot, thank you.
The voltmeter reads 0 (V)
